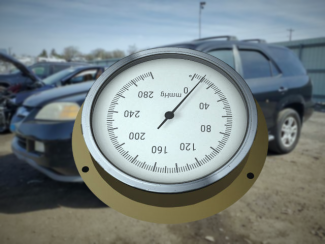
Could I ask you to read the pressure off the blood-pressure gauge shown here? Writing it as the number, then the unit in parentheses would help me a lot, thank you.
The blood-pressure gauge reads 10 (mmHg)
